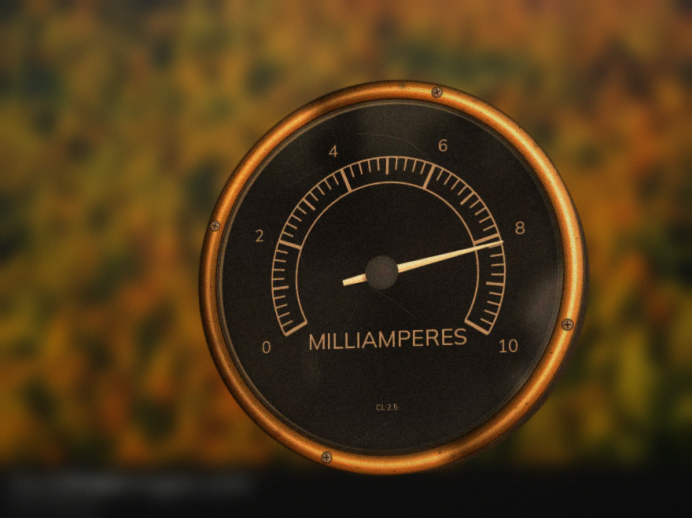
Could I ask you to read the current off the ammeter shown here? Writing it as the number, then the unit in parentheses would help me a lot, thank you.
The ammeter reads 8.2 (mA)
